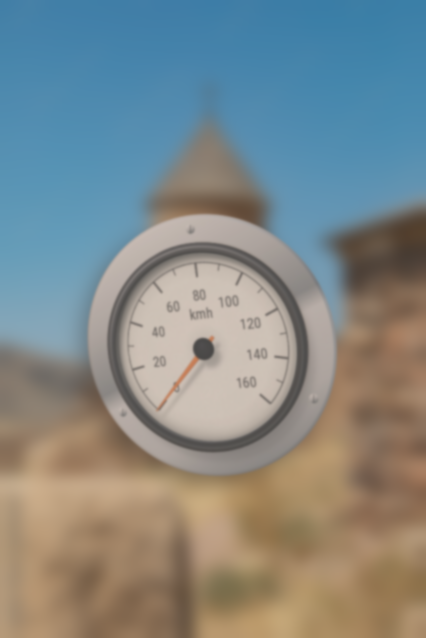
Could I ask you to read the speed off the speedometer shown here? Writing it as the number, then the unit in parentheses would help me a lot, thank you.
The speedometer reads 0 (km/h)
